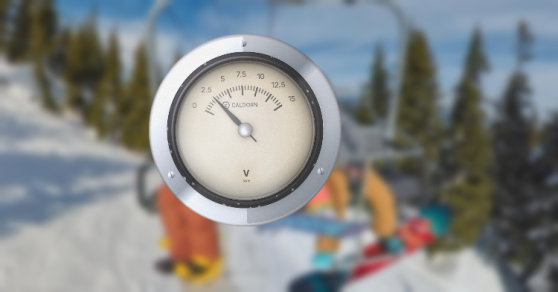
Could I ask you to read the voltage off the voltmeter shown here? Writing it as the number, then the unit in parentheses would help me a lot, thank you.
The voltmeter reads 2.5 (V)
